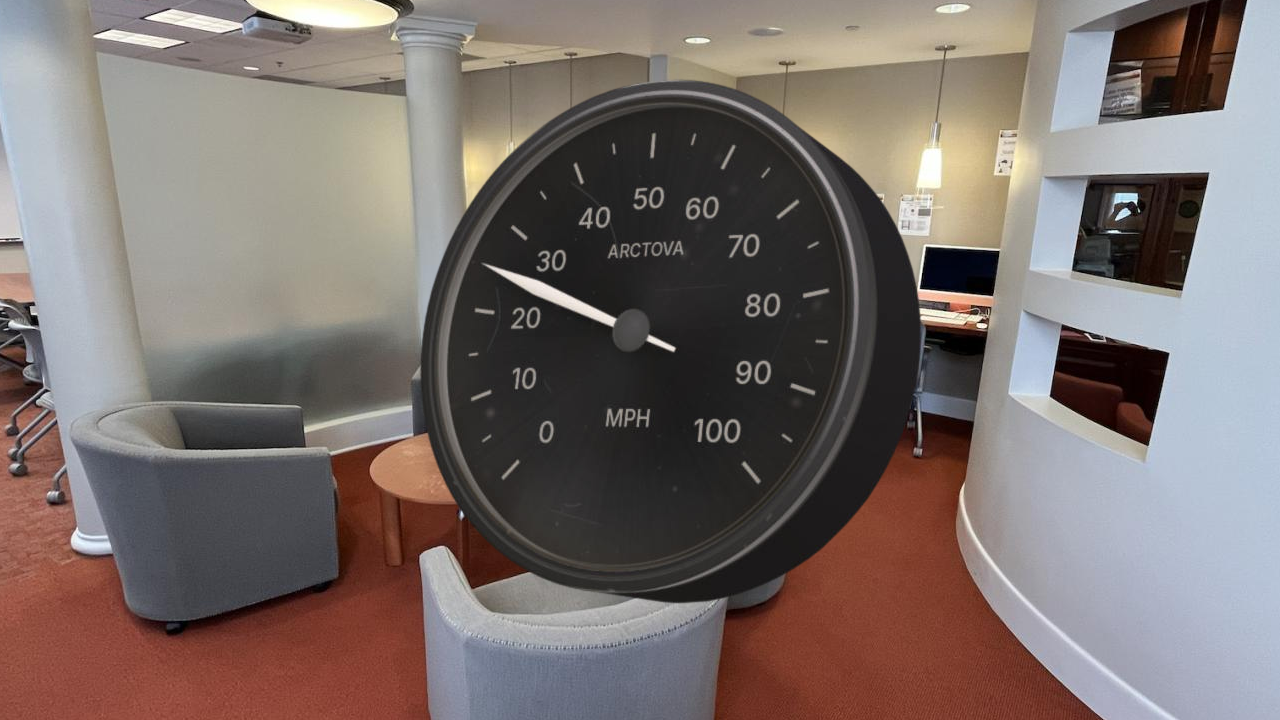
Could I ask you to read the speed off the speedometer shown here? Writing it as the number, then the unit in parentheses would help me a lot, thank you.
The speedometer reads 25 (mph)
